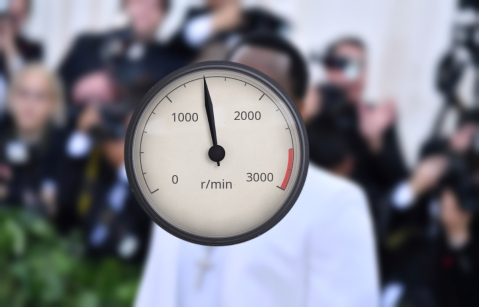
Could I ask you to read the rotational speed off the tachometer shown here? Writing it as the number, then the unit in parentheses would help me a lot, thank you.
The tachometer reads 1400 (rpm)
